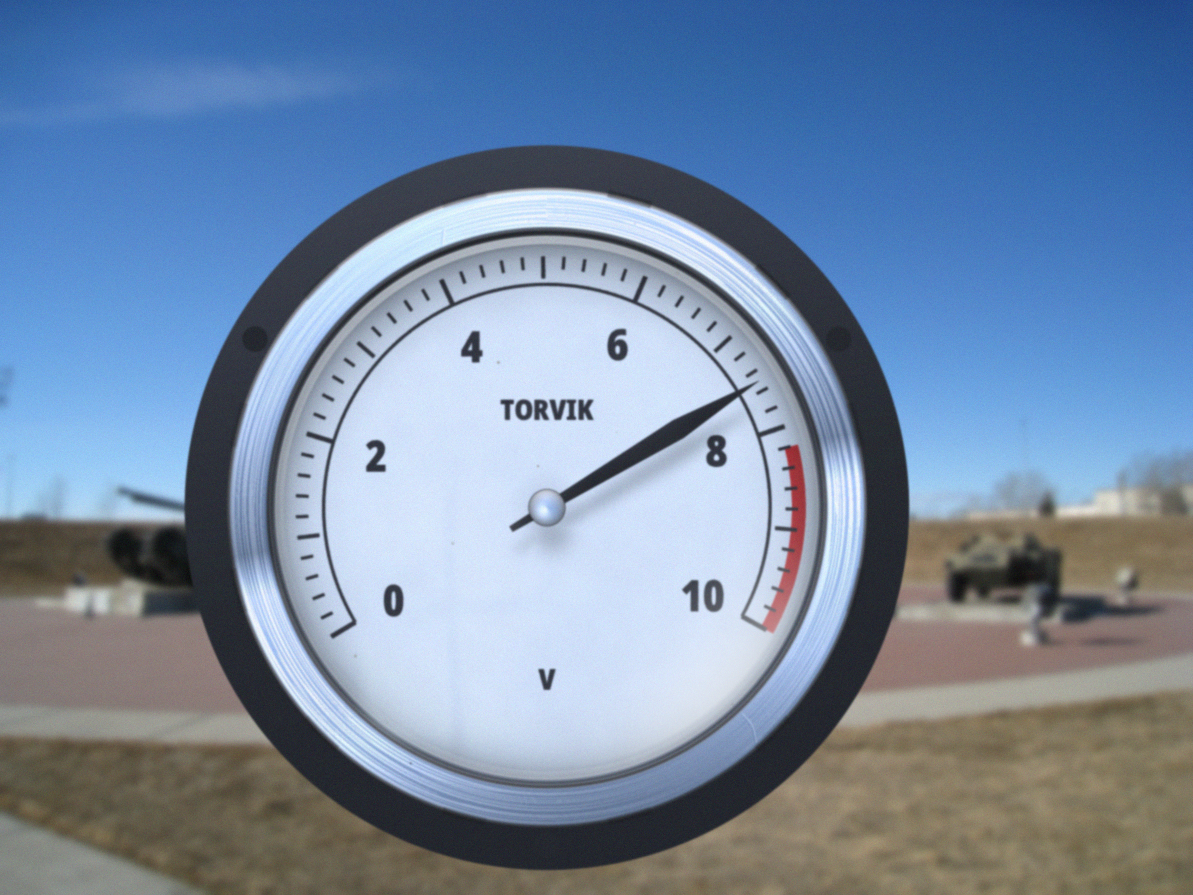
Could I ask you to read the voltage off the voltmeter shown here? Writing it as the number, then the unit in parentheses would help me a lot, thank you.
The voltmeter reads 7.5 (V)
